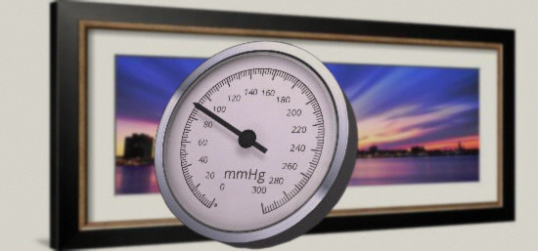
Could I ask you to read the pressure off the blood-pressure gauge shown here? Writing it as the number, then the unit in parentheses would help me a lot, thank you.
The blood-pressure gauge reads 90 (mmHg)
